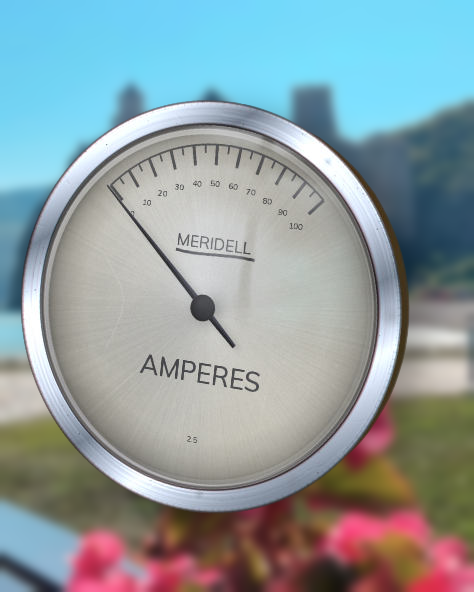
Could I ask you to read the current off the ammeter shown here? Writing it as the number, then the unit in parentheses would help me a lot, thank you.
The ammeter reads 0 (A)
